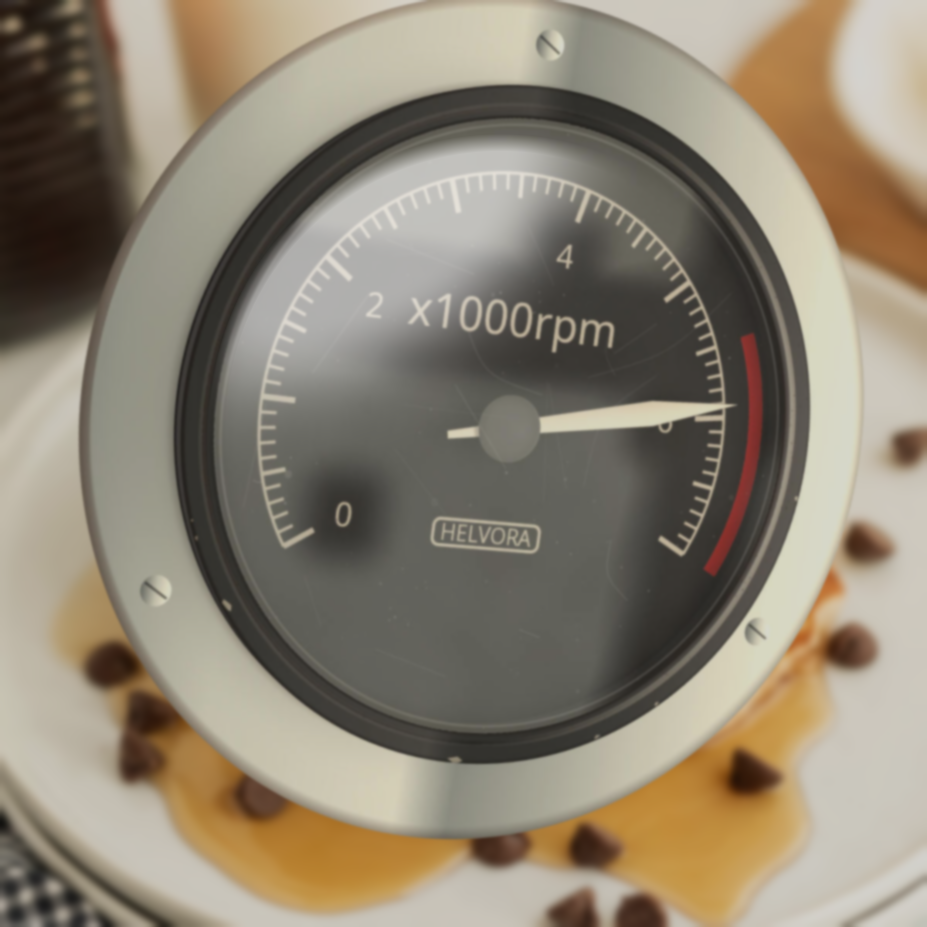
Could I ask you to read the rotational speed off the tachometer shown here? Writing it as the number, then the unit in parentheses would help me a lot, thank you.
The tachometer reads 5900 (rpm)
